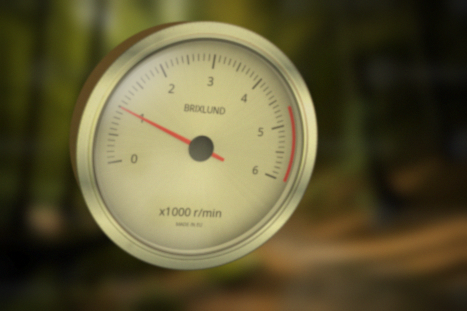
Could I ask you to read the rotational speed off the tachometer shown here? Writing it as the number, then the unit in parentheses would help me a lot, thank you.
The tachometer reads 1000 (rpm)
